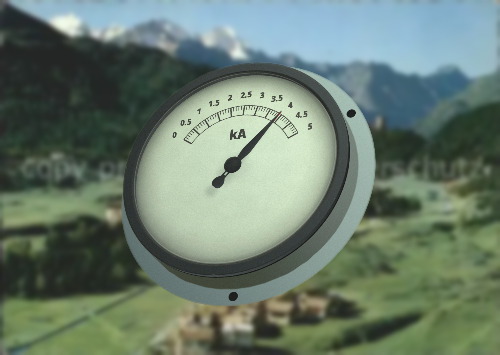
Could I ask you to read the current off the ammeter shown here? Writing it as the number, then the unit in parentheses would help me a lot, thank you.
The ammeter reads 4 (kA)
